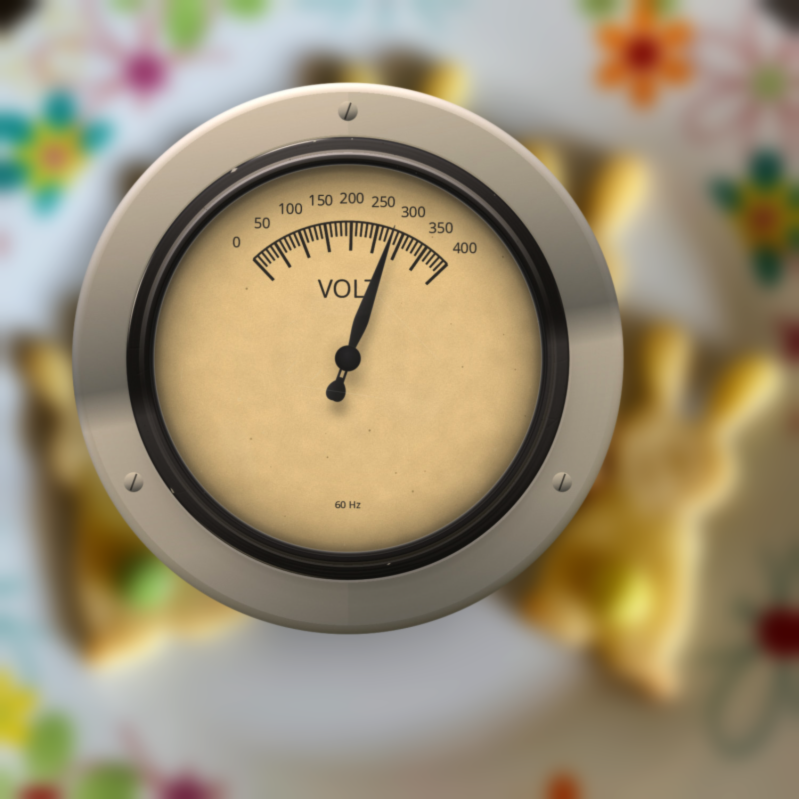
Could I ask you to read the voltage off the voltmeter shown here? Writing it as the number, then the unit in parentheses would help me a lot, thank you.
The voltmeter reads 280 (V)
